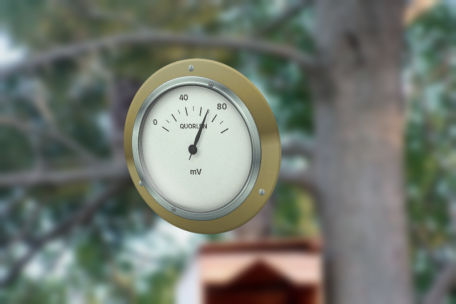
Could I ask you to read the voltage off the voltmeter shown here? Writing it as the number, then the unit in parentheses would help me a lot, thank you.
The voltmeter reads 70 (mV)
